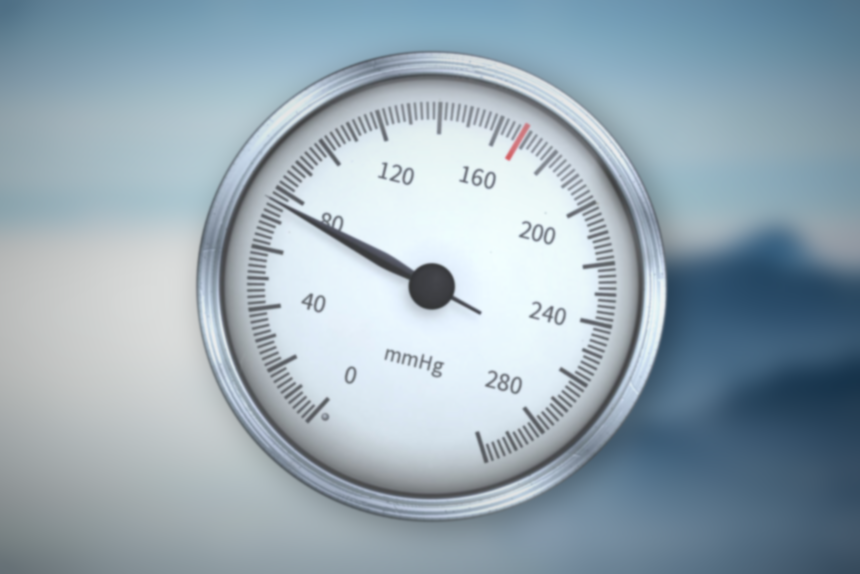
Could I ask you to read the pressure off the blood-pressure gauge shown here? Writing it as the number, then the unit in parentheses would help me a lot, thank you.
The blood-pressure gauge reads 76 (mmHg)
